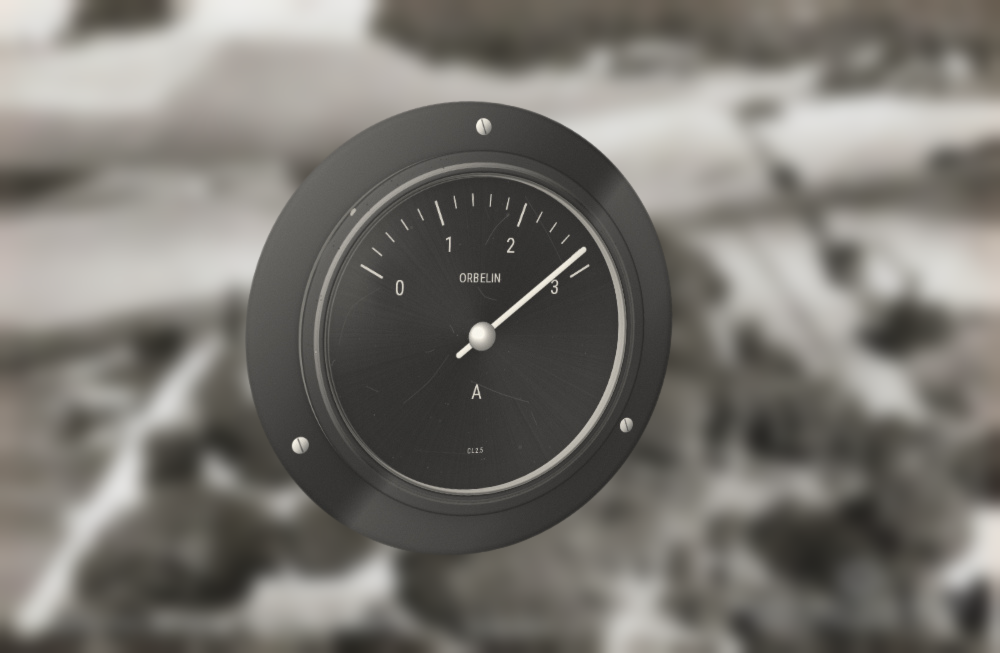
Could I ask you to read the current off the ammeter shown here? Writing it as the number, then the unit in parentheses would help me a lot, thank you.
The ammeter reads 2.8 (A)
